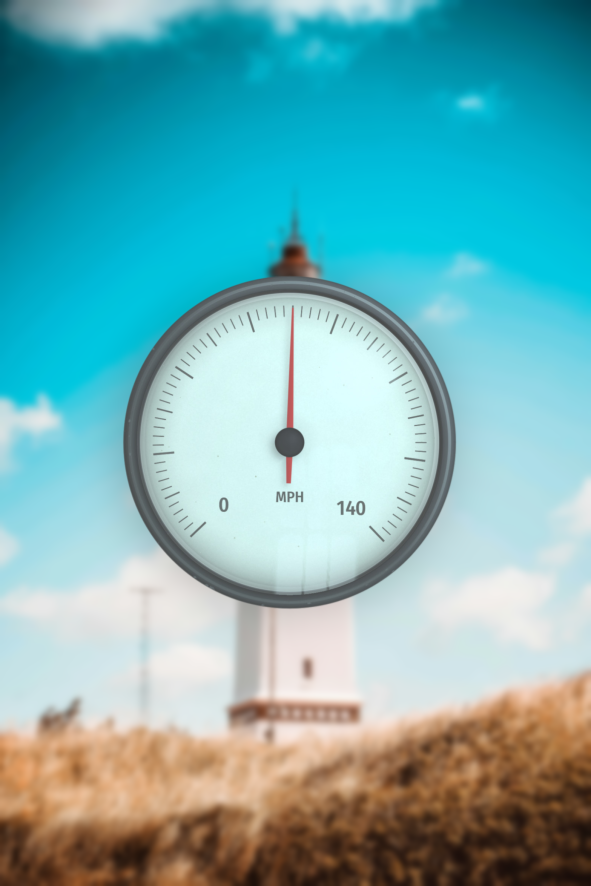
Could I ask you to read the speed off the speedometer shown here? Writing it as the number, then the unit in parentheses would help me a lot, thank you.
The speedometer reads 70 (mph)
